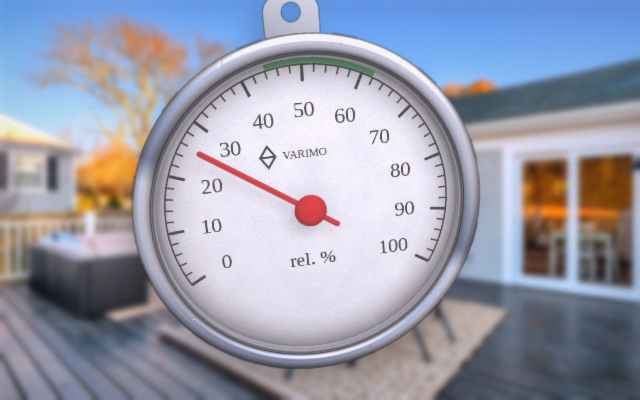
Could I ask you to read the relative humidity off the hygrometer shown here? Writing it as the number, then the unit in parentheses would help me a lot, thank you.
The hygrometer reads 26 (%)
